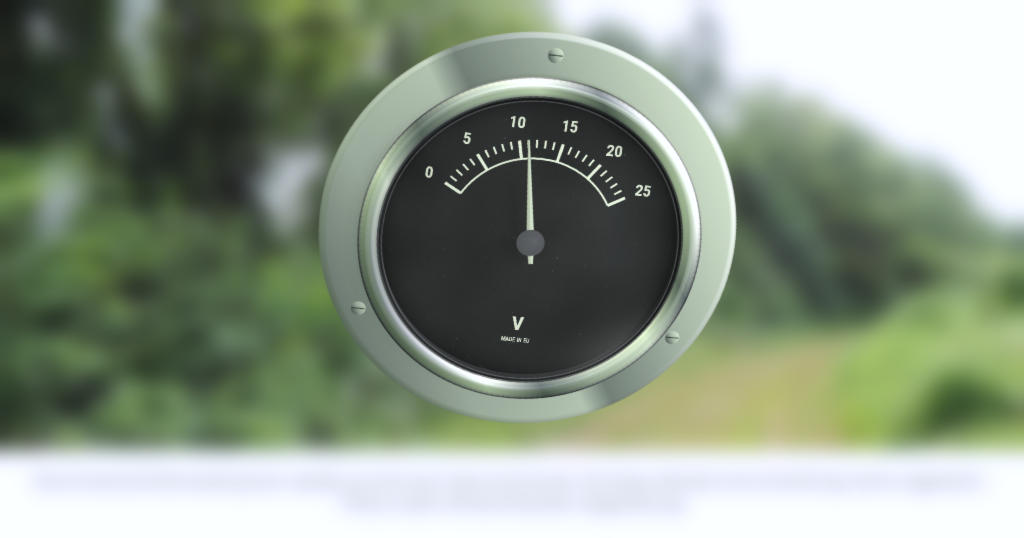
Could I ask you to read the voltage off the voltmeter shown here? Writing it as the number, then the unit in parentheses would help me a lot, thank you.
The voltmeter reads 11 (V)
